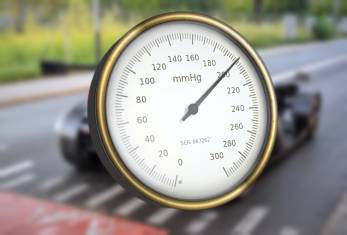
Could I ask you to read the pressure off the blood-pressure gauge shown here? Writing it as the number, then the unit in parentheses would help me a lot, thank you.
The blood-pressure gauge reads 200 (mmHg)
